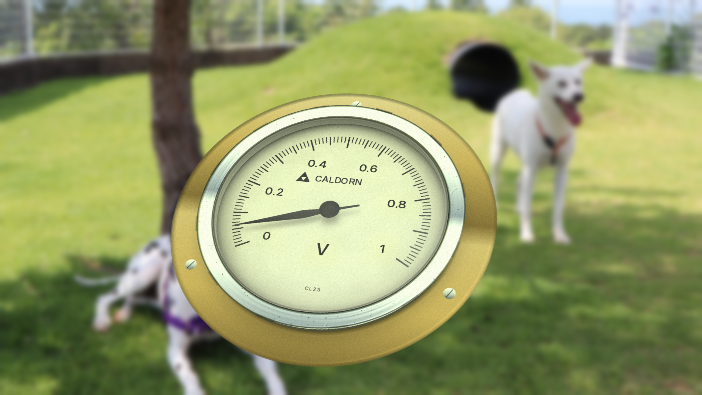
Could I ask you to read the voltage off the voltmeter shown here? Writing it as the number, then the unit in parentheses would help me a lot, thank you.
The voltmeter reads 0.05 (V)
